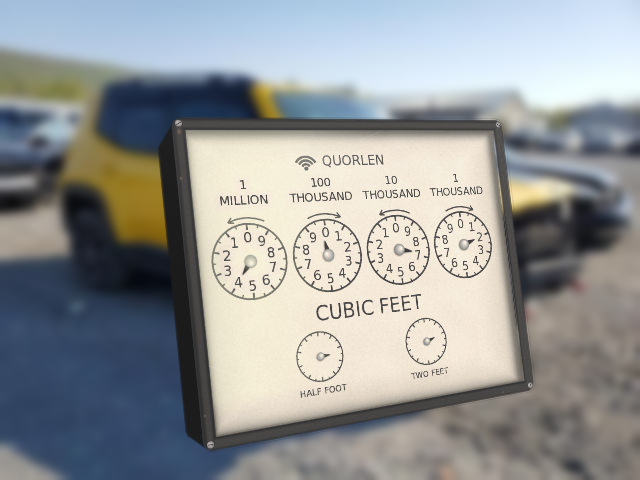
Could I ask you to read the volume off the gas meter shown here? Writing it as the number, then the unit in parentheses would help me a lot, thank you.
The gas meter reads 397200 (ft³)
